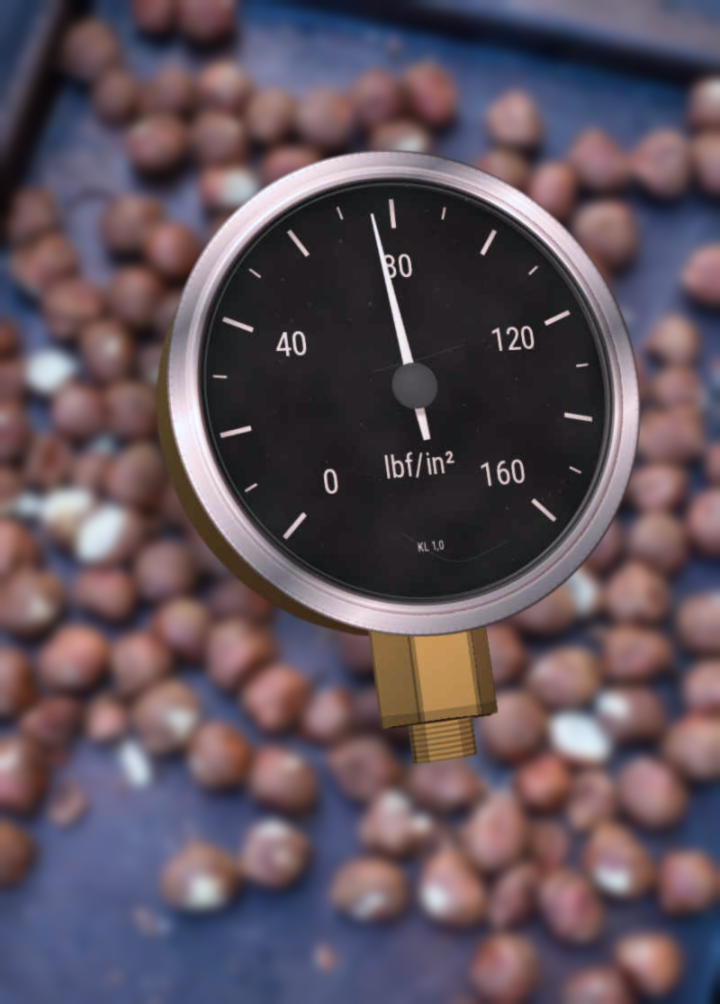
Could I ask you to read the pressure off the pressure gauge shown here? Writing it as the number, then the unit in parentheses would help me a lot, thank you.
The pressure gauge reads 75 (psi)
